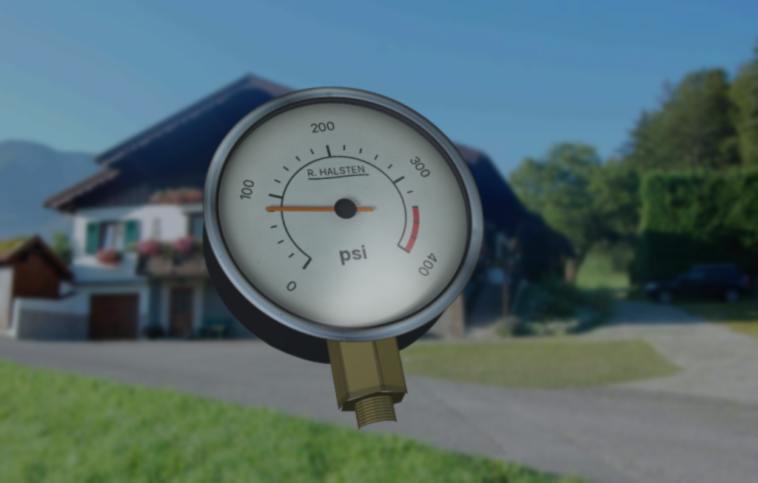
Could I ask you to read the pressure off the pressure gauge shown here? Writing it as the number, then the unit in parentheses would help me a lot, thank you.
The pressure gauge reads 80 (psi)
